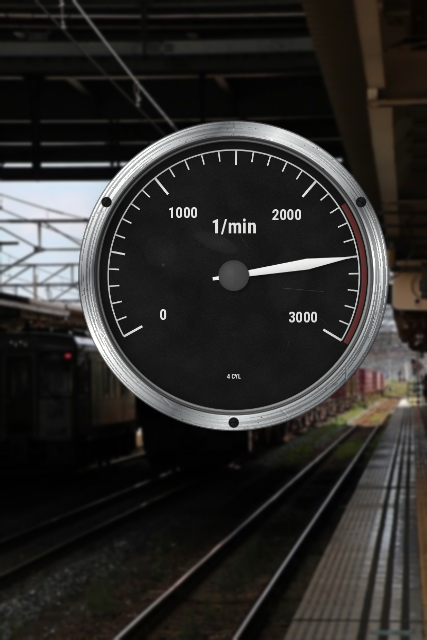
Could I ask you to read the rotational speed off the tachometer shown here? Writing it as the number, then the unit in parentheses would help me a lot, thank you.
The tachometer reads 2500 (rpm)
